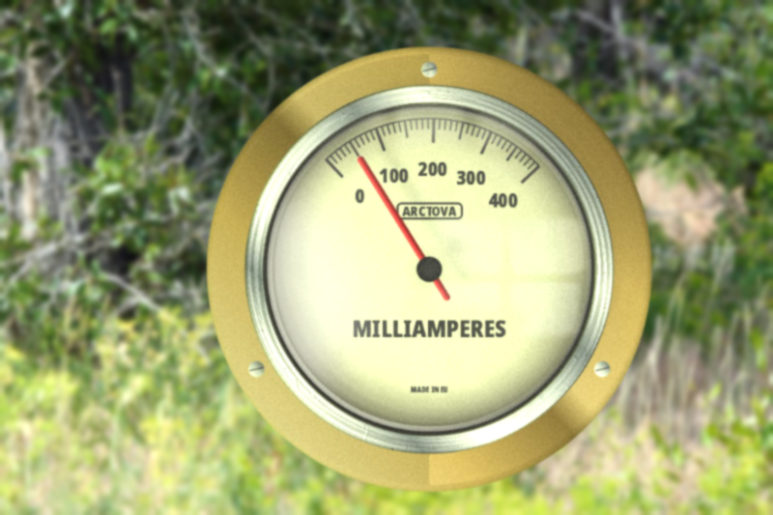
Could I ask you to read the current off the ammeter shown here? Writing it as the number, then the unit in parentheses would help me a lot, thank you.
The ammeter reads 50 (mA)
